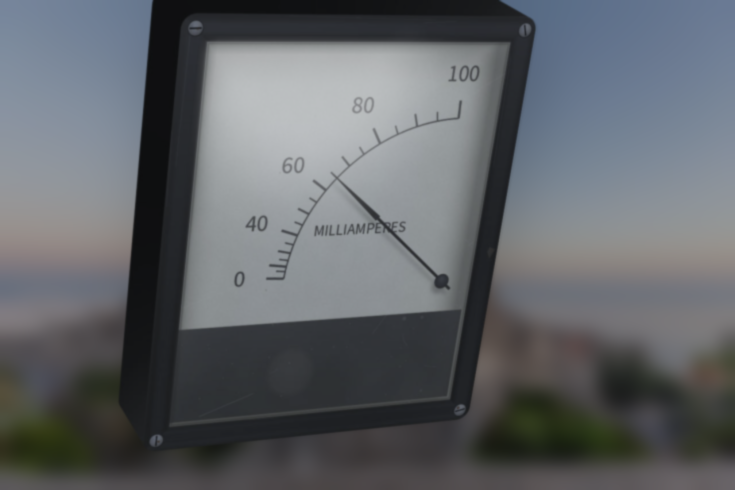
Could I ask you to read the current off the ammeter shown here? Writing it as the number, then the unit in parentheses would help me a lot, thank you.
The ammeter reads 65 (mA)
